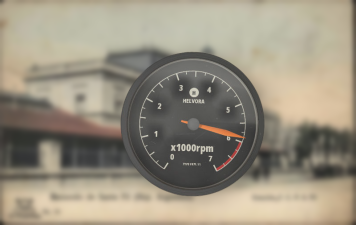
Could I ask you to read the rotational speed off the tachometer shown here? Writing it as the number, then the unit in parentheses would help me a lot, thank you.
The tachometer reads 5875 (rpm)
